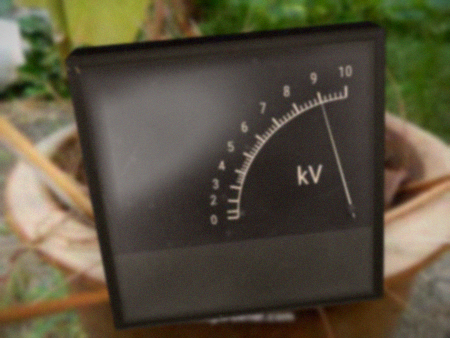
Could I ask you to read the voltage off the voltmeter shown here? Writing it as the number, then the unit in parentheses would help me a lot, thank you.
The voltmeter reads 9 (kV)
